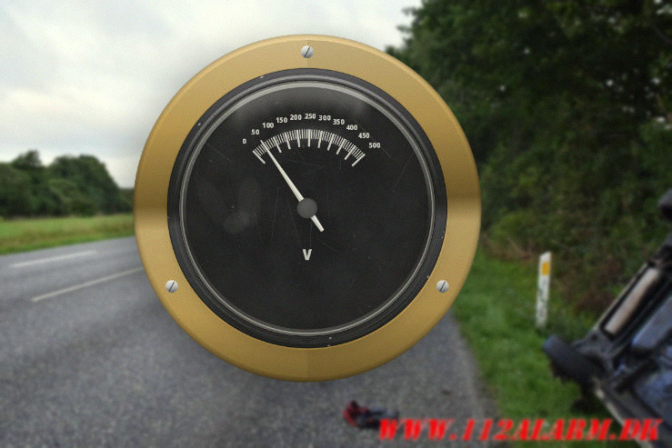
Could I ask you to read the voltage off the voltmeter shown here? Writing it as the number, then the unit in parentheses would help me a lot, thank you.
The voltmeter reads 50 (V)
